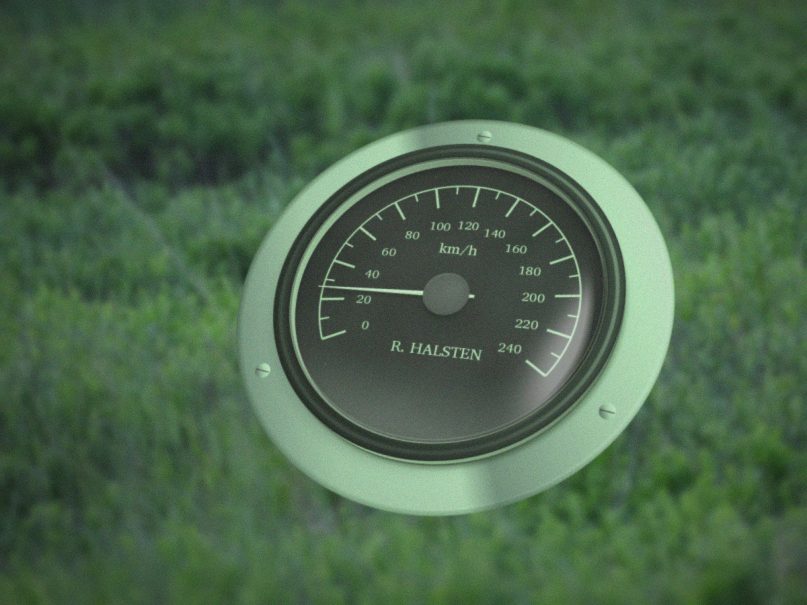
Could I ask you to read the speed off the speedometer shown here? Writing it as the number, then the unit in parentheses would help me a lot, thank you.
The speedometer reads 25 (km/h)
